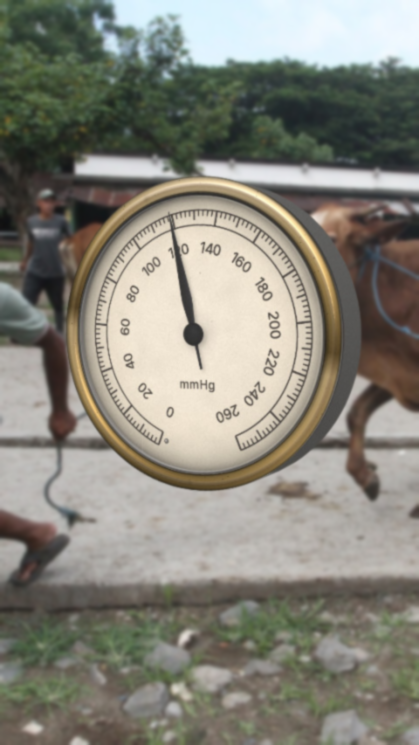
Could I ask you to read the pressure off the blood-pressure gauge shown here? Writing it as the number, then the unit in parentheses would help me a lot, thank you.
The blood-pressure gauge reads 120 (mmHg)
